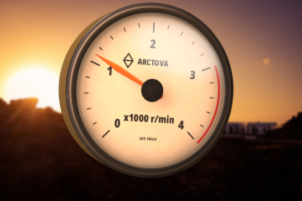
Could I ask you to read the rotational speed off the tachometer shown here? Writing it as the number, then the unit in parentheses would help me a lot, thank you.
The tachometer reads 1100 (rpm)
